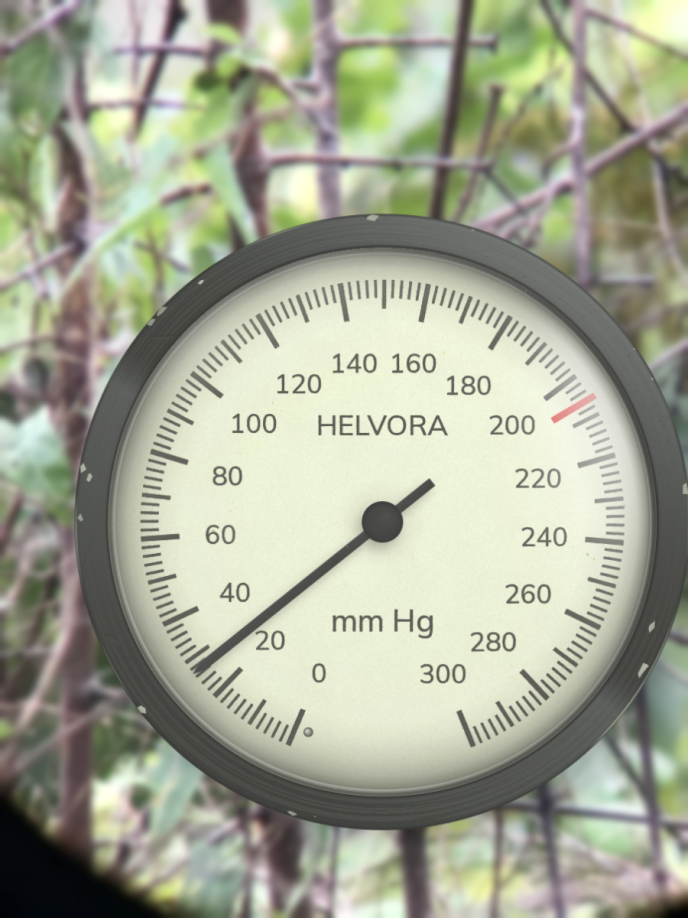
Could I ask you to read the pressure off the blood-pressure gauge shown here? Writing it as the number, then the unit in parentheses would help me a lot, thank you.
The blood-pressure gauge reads 27 (mmHg)
